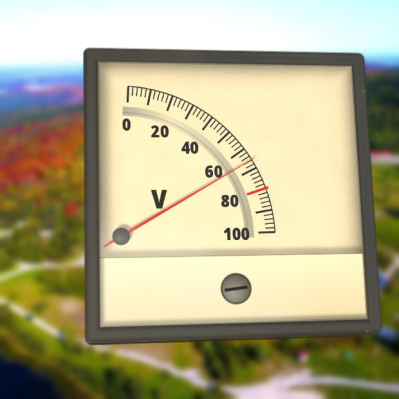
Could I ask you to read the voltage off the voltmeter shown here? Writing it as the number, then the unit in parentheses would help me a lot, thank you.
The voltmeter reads 66 (V)
